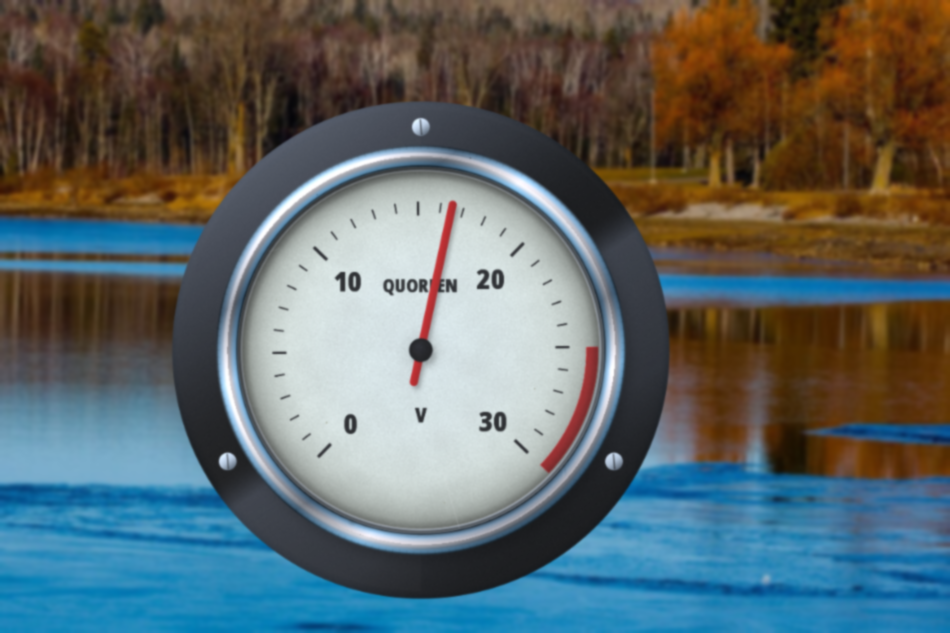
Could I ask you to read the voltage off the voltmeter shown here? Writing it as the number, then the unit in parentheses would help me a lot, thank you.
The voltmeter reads 16.5 (V)
